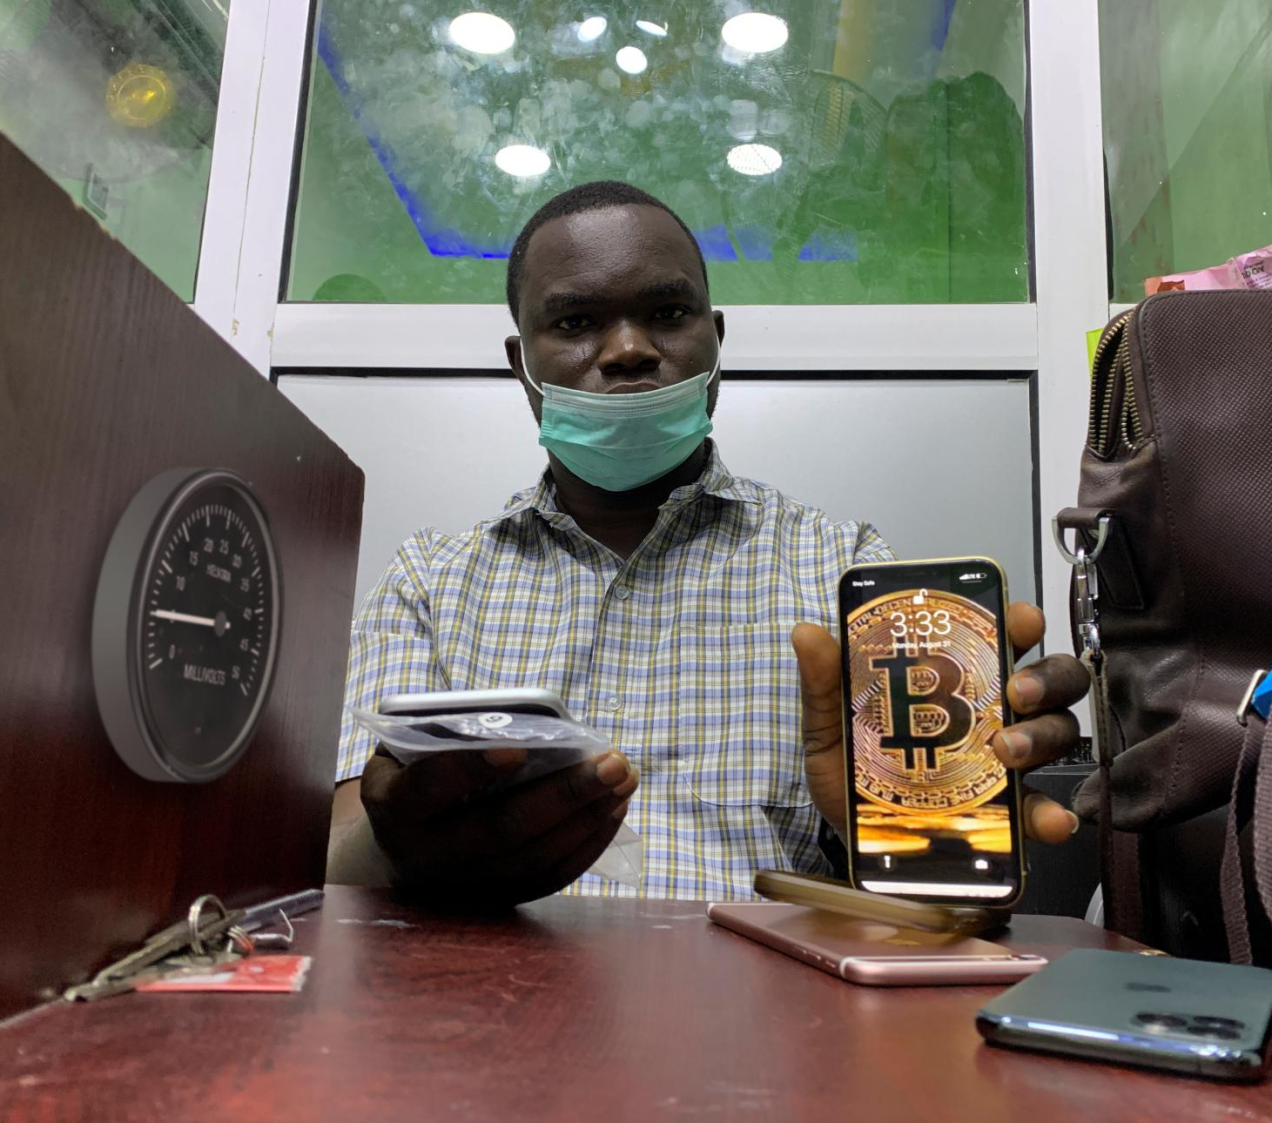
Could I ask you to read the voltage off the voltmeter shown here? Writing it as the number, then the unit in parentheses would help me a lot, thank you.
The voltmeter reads 5 (mV)
